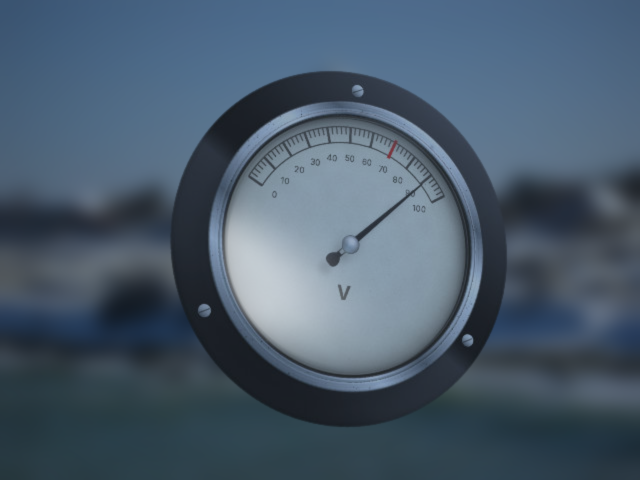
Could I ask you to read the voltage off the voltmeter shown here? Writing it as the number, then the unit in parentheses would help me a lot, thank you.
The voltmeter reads 90 (V)
